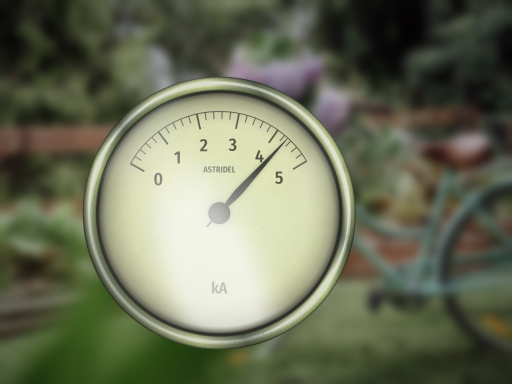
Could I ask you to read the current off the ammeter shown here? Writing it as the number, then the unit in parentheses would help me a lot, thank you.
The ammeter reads 4.3 (kA)
